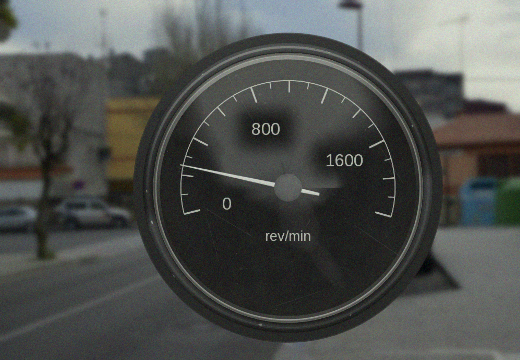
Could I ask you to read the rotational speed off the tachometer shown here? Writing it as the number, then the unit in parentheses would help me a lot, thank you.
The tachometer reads 250 (rpm)
